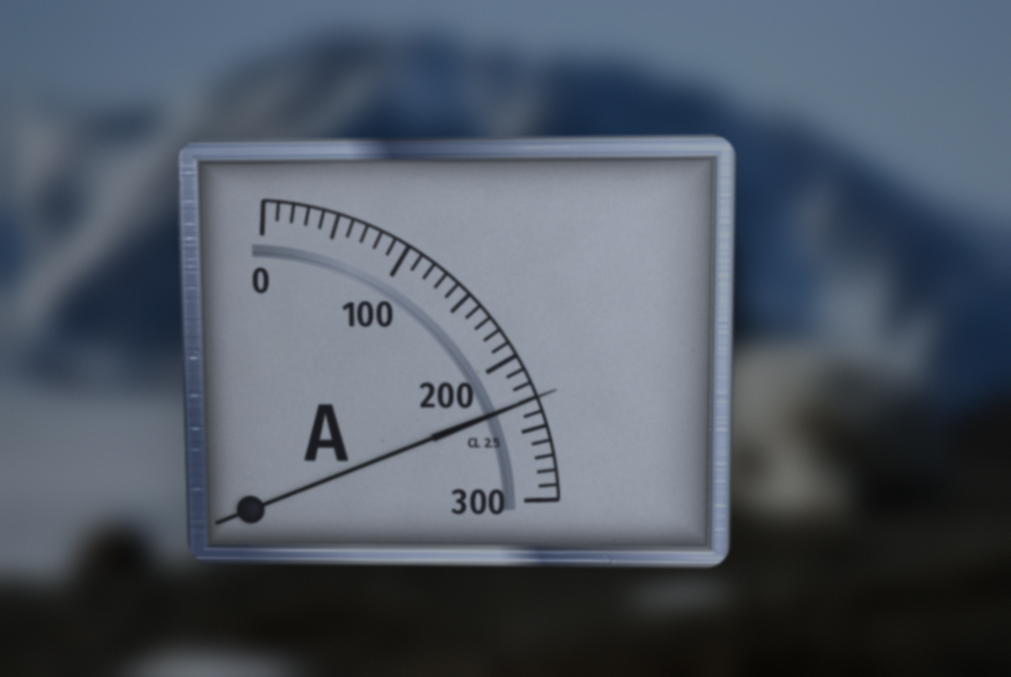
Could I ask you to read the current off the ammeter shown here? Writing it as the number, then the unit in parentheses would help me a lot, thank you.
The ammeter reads 230 (A)
